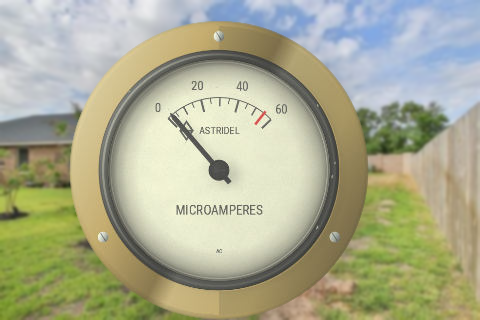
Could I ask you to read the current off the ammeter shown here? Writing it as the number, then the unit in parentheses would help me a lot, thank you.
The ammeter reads 2.5 (µA)
